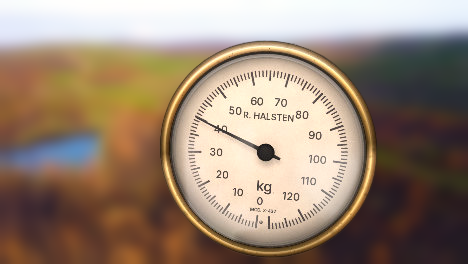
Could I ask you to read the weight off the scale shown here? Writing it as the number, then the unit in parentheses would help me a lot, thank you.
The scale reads 40 (kg)
